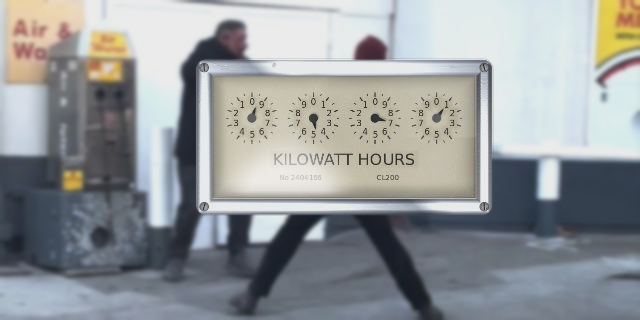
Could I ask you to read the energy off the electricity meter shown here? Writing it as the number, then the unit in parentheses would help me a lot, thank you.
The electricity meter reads 9471 (kWh)
